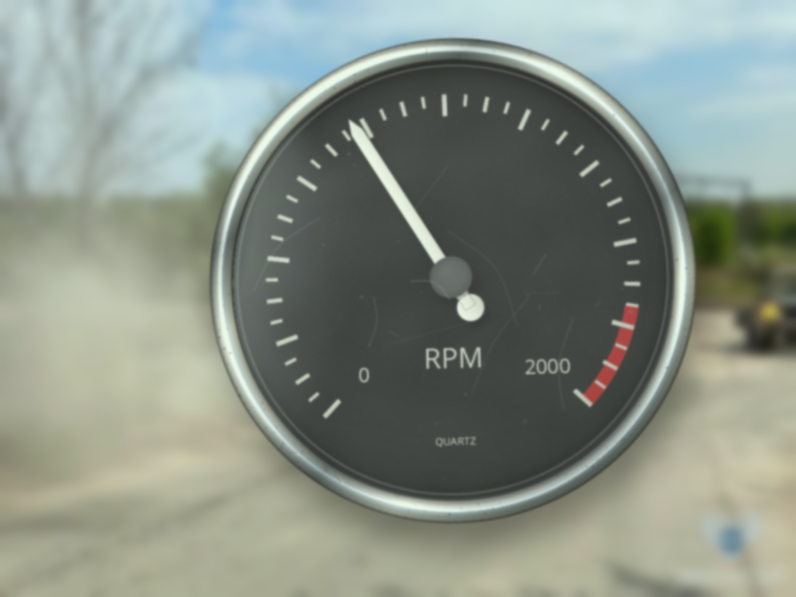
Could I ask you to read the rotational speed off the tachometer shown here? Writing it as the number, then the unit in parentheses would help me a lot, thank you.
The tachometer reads 775 (rpm)
